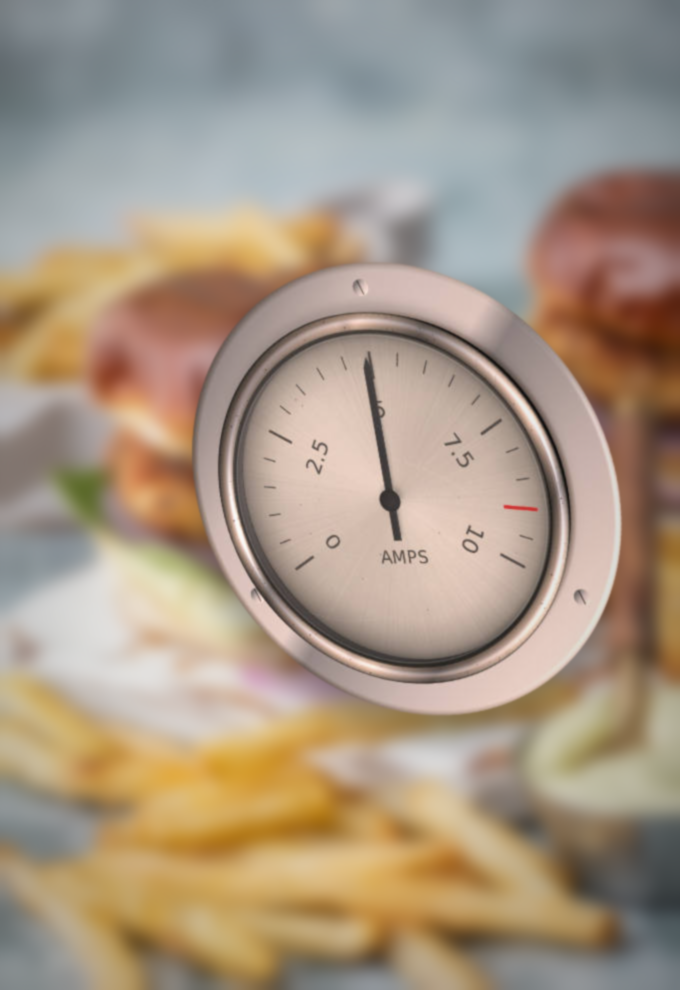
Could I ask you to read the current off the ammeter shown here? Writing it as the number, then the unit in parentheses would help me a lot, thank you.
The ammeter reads 5 (A)
